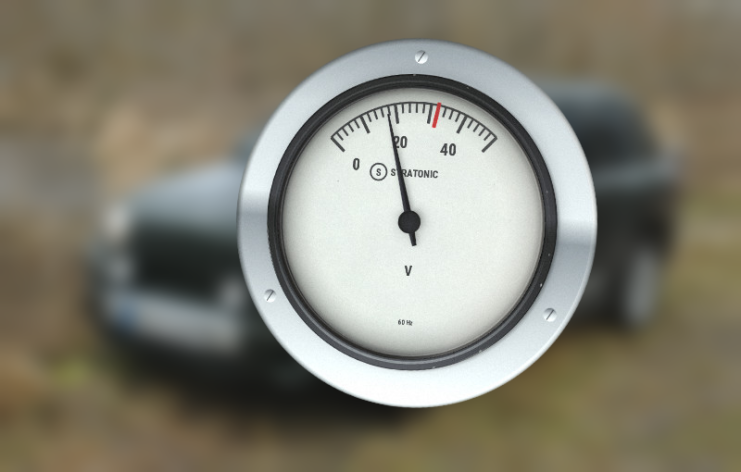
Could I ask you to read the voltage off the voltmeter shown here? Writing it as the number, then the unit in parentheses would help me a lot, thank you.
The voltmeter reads 18 (V)
